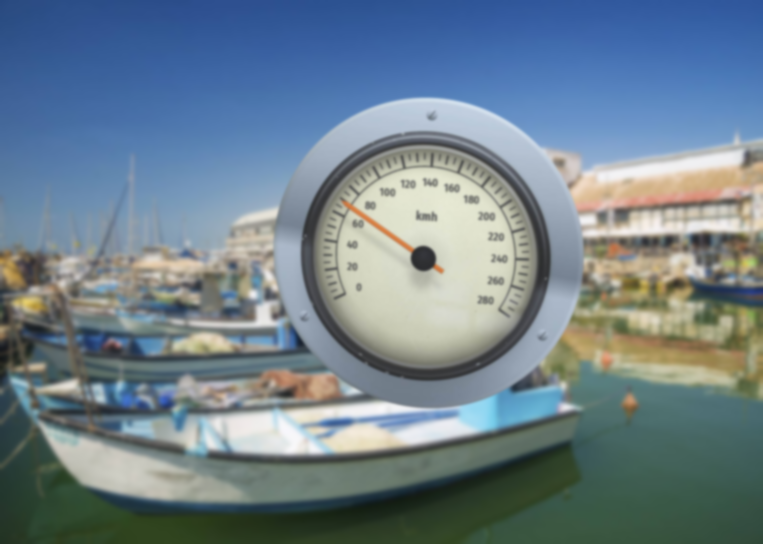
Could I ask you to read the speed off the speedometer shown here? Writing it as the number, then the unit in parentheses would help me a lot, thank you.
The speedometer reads 70 (km/h)
